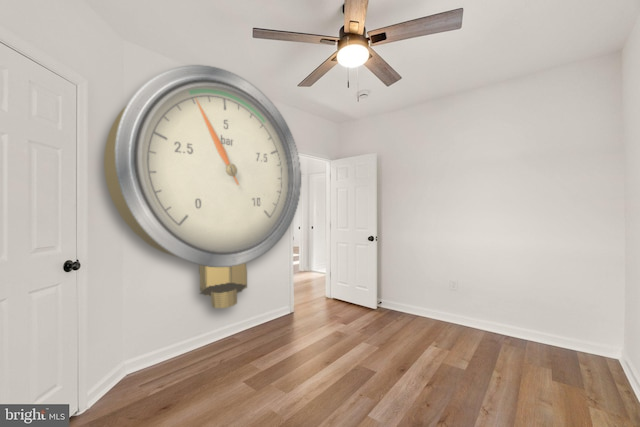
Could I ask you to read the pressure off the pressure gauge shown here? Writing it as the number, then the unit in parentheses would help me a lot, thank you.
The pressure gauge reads 4 (bar)
